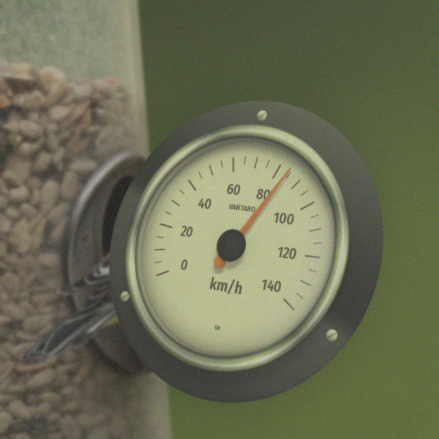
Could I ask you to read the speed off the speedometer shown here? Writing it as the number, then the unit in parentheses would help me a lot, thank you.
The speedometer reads 85 (km/h)
